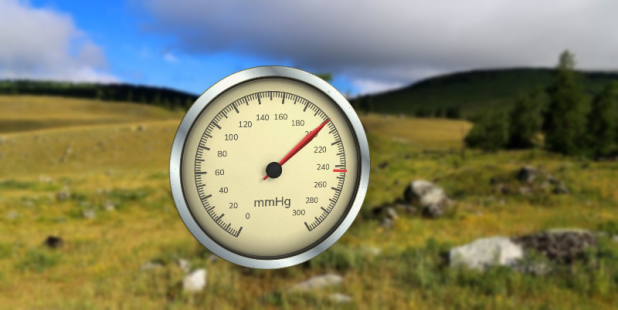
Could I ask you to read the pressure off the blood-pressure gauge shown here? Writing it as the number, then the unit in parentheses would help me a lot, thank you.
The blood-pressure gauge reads 200 (mmHg)
